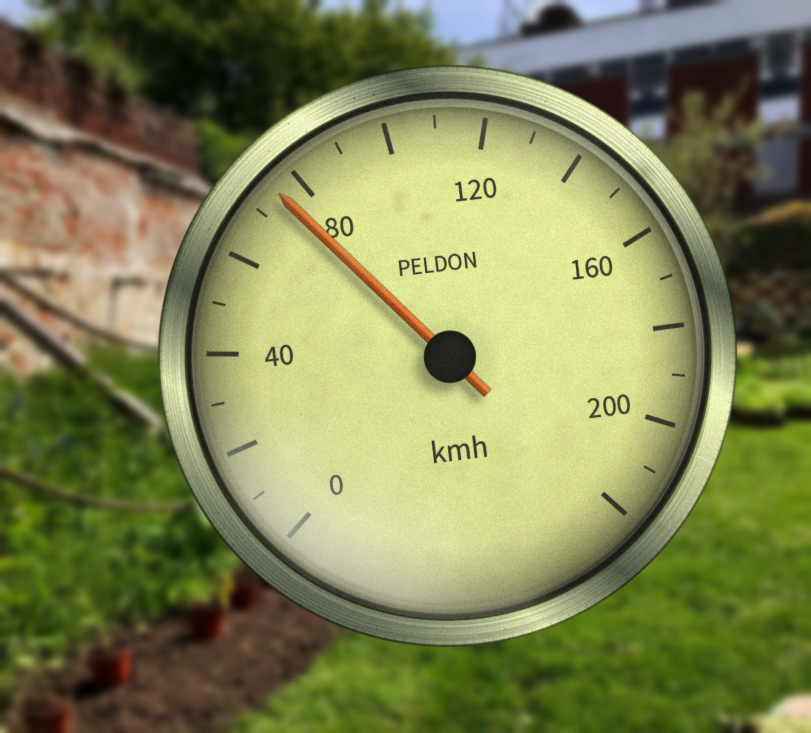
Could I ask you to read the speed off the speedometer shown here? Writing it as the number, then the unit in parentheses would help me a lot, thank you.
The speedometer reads 75 (km/h)
